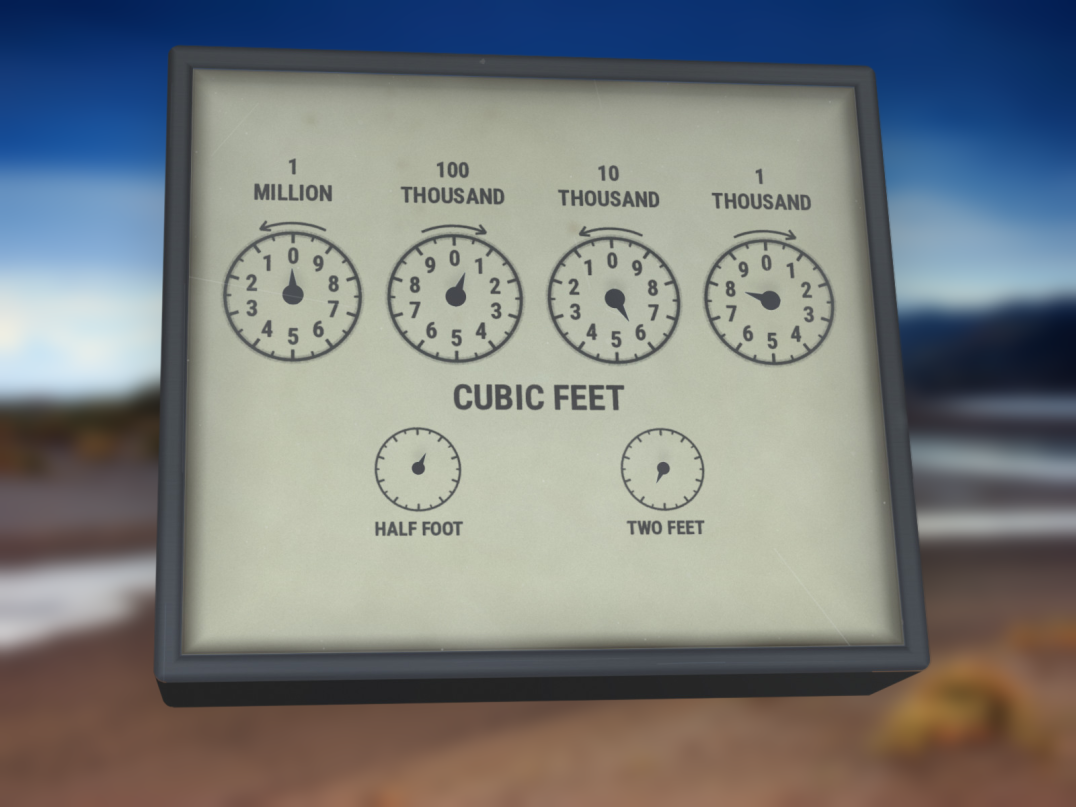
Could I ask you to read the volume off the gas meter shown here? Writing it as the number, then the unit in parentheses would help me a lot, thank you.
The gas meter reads 5800 (ft³)
